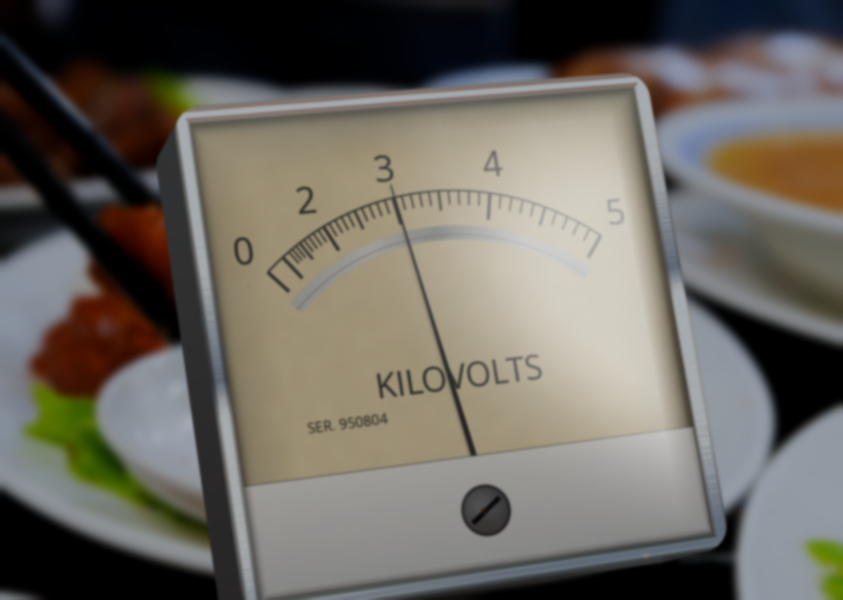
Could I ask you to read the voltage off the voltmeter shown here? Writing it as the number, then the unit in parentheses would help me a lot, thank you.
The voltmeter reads 3 (kV)
